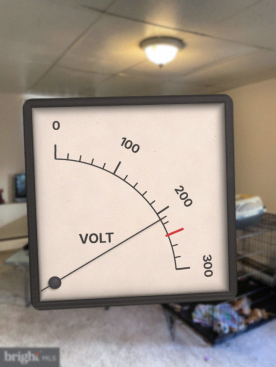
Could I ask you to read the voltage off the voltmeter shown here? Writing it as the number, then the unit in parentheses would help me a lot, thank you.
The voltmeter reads 210 (V)
